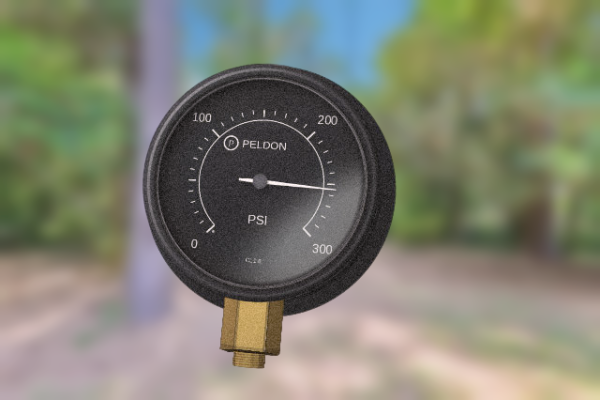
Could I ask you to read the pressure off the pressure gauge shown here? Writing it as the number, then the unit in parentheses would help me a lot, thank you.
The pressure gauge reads 255 (psi)
